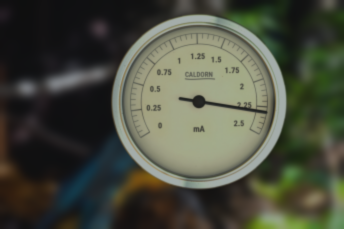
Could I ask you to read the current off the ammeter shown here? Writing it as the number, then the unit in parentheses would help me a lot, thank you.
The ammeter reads 2.3 (mA)
